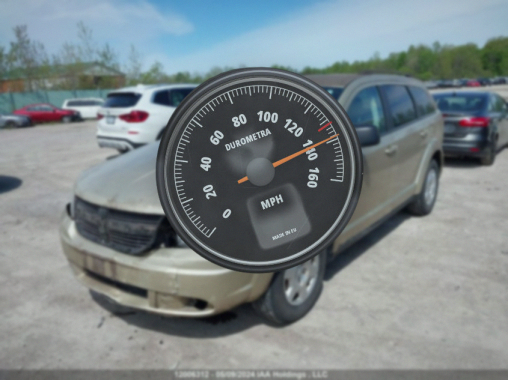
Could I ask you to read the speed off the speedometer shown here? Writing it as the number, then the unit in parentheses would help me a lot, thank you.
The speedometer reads 138 (mph)
